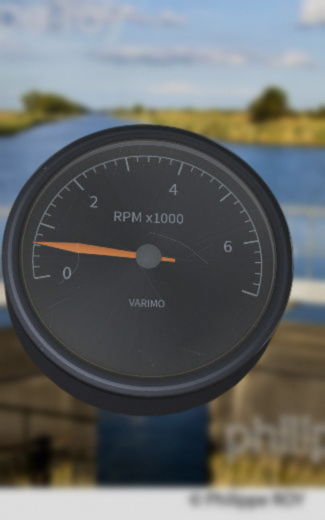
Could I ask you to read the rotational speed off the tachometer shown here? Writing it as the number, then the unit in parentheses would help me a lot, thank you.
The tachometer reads 600 (rpm)
